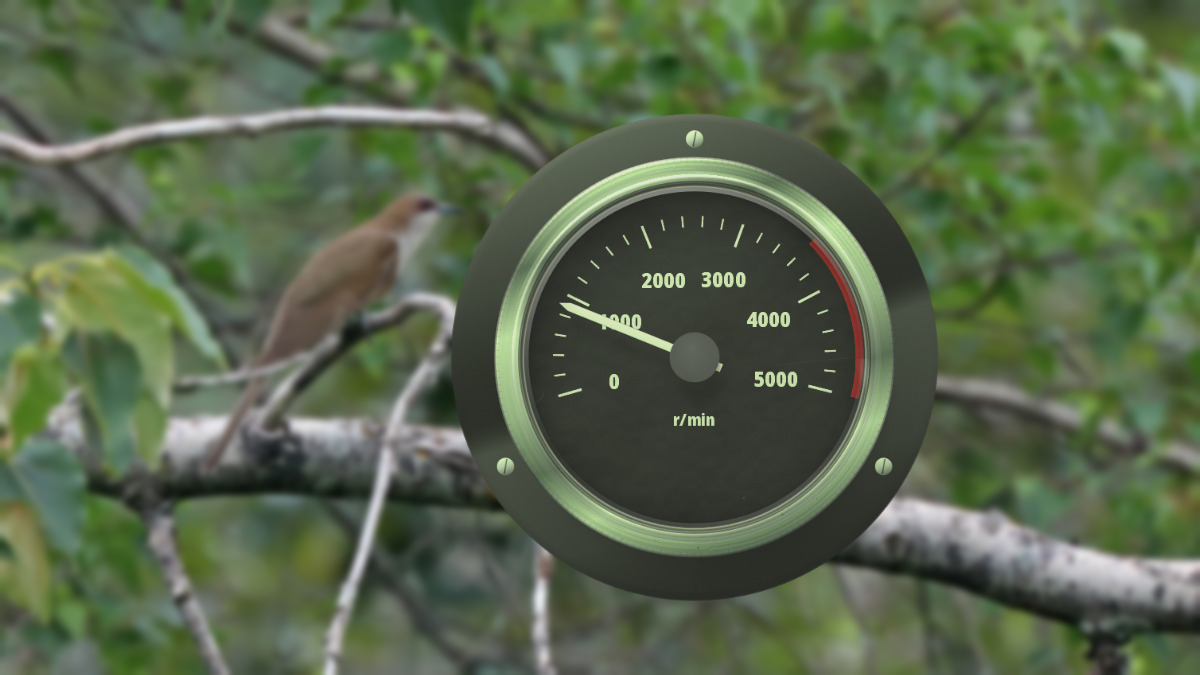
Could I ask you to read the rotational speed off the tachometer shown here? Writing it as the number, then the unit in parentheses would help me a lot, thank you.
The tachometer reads 900 (rpm)
